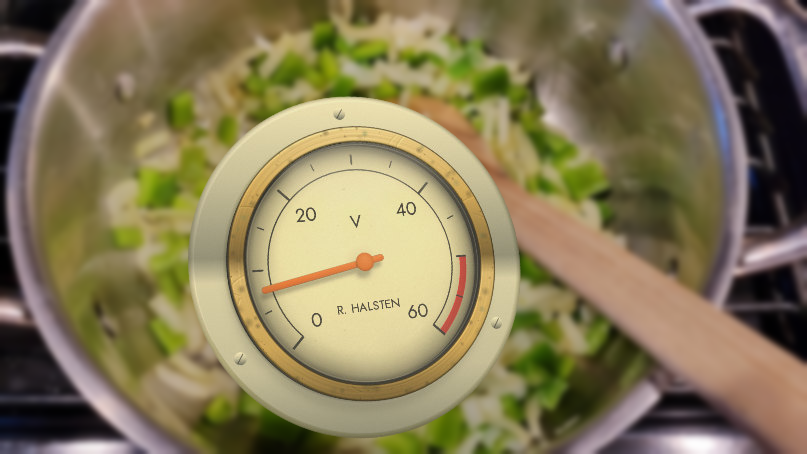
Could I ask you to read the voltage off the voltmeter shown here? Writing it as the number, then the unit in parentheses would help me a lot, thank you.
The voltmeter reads 7.5 (V)
